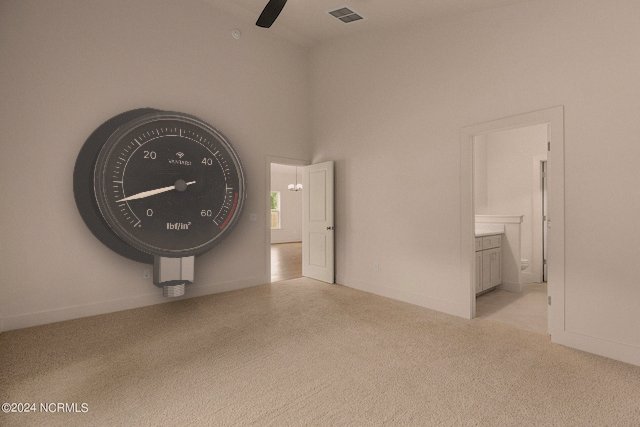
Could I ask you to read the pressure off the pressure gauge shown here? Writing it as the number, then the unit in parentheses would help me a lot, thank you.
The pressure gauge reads 6 (psi)
